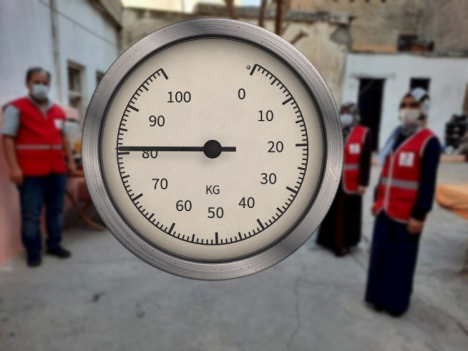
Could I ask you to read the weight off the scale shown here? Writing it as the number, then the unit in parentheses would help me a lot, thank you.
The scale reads 81 (kg)
